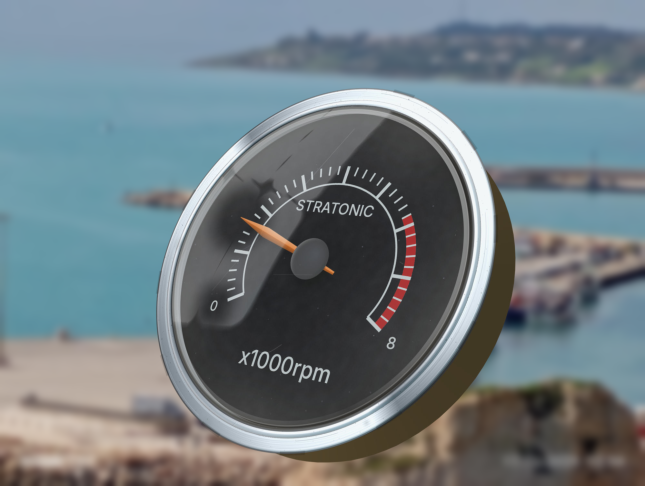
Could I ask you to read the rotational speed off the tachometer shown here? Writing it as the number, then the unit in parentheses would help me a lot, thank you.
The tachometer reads 1600 (rpm)
